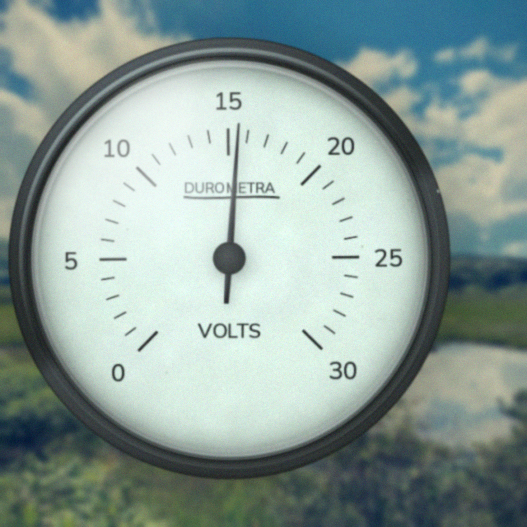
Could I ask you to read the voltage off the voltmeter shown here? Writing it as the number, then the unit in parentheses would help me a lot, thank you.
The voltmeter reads 15.5 (V)
